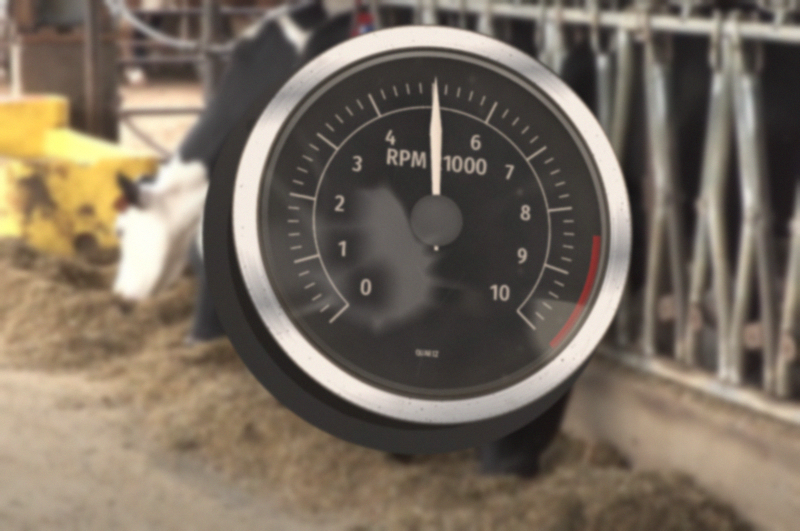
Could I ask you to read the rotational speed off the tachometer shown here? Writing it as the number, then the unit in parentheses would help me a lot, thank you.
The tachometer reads 5000 (rpm)
